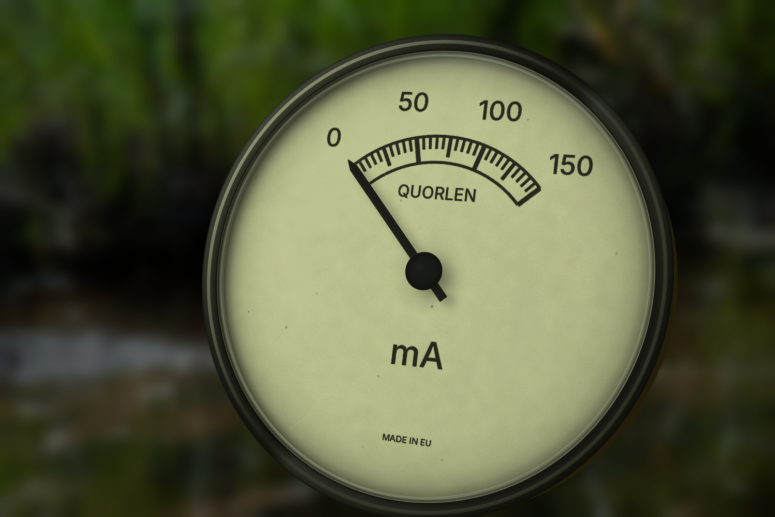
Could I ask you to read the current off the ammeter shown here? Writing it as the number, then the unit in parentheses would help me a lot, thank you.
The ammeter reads 0 (mA)
